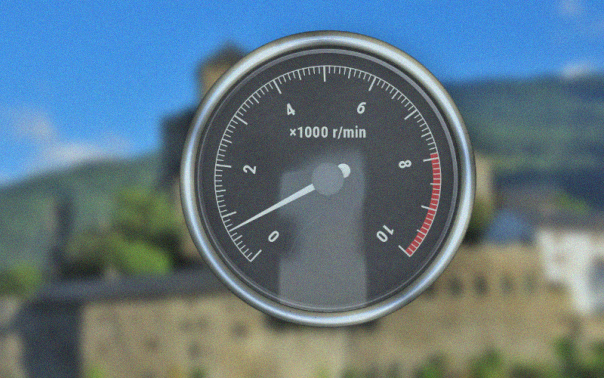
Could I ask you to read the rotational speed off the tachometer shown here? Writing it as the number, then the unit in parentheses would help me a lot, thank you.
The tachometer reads 700 (rpm)
